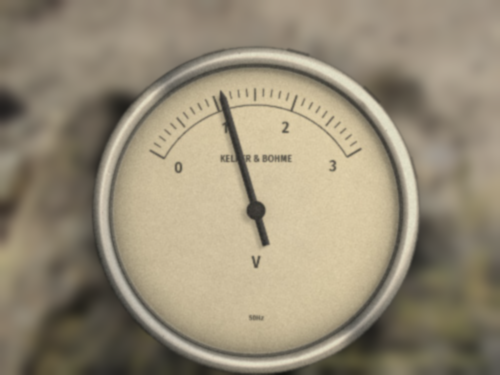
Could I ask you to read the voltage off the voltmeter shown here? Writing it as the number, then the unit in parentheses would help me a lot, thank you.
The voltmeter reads 1.1 (V)
